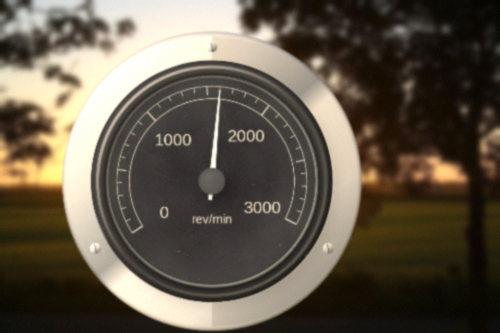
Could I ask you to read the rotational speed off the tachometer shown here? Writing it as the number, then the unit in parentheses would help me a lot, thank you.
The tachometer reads 1600 (rpm)
